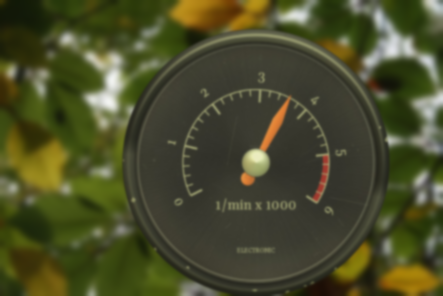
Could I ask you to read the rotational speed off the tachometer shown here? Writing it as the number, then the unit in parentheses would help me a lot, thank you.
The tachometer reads 3600 (rpm)
